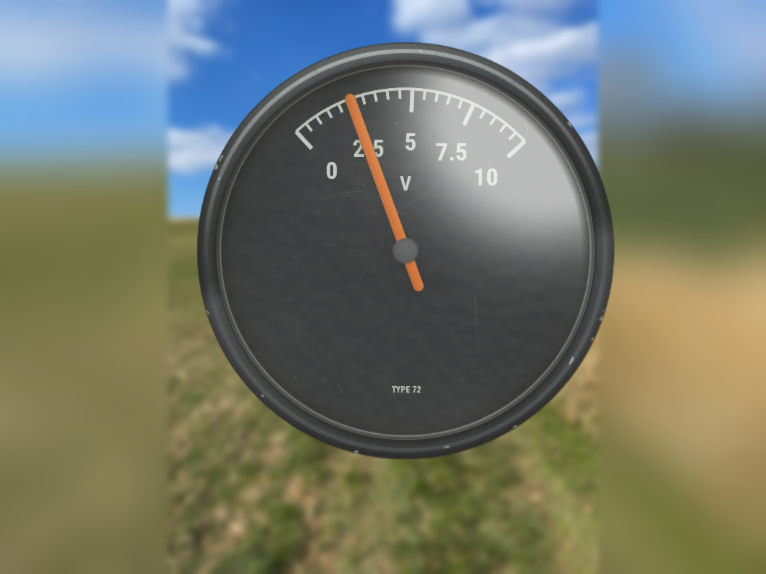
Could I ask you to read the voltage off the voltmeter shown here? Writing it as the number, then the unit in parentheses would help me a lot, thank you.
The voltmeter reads 2.5 (V)
